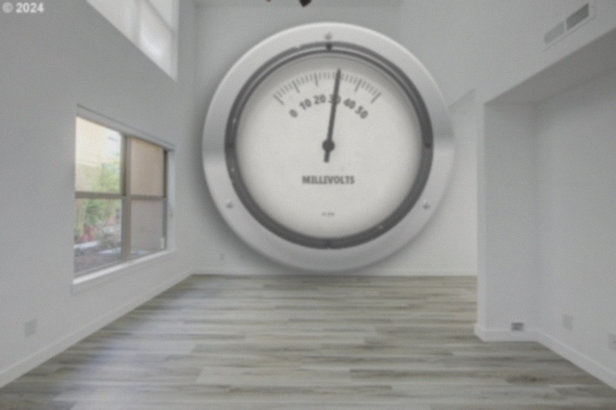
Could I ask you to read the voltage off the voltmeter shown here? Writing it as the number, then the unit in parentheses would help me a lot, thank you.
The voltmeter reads 30 (mV)
